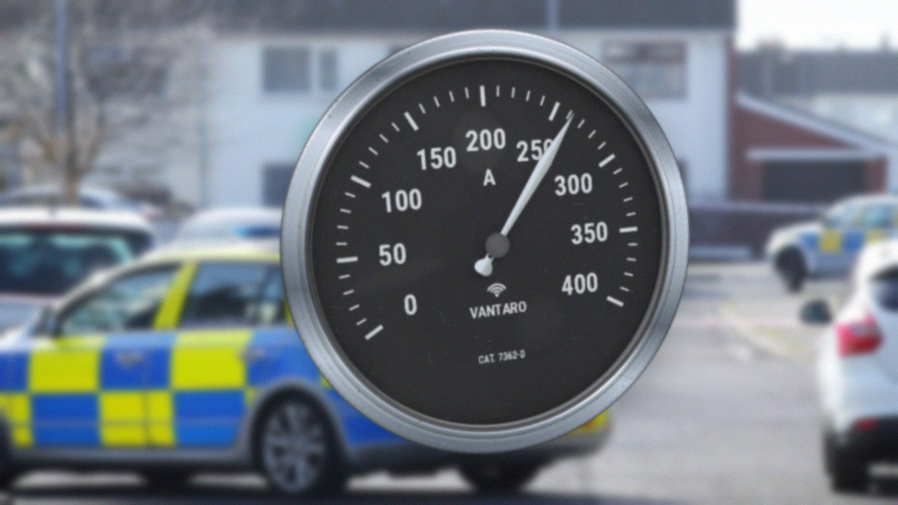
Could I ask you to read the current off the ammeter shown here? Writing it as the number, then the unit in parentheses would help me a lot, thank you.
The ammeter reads 260 (A)
